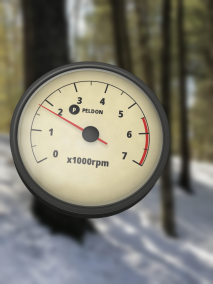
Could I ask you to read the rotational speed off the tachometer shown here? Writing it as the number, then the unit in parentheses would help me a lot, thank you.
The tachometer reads 1750 (rpm)
